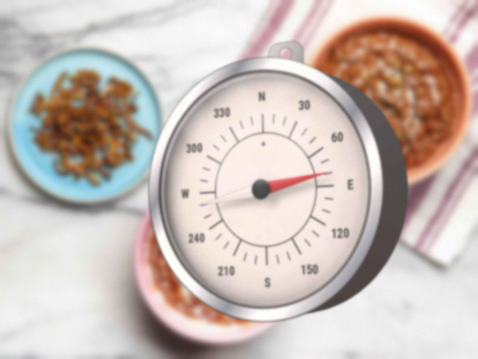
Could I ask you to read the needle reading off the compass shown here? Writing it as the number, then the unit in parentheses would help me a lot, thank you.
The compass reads 80 (°)
